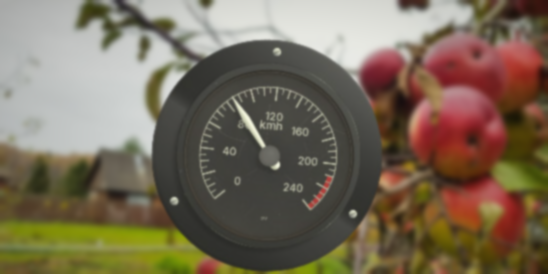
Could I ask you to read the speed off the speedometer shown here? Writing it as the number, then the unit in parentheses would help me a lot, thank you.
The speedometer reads 85 (km/h)
